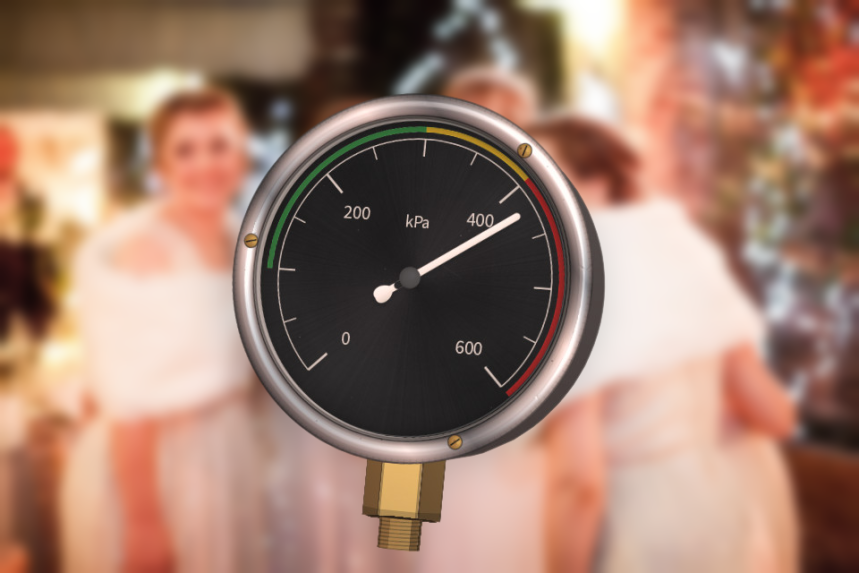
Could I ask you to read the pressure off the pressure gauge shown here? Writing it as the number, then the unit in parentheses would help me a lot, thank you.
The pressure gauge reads 425 (kPa)
